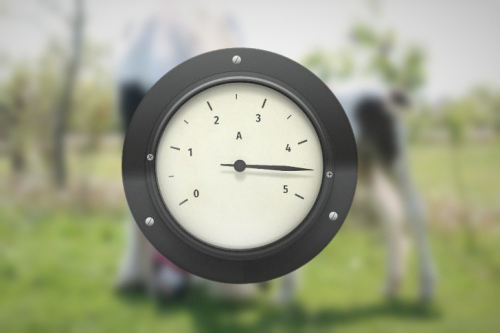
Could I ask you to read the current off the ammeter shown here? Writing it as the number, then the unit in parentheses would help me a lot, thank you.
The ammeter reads 4.5 (A)
